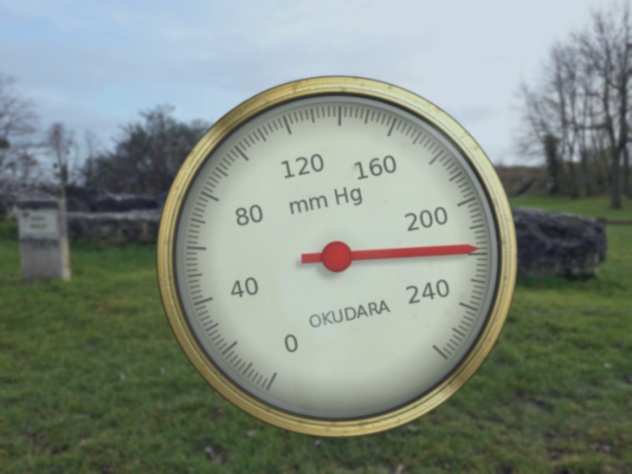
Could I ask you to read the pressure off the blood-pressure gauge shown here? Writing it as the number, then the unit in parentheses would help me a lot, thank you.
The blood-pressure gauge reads 218 (mmHg)
